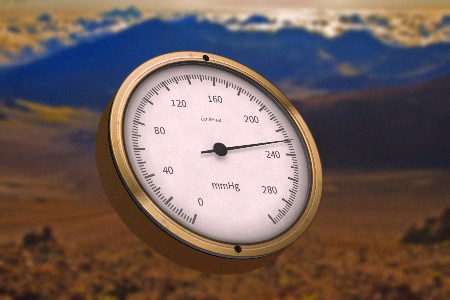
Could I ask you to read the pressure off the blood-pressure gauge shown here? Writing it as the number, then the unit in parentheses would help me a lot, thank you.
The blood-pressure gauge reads 230 (mmHg)
